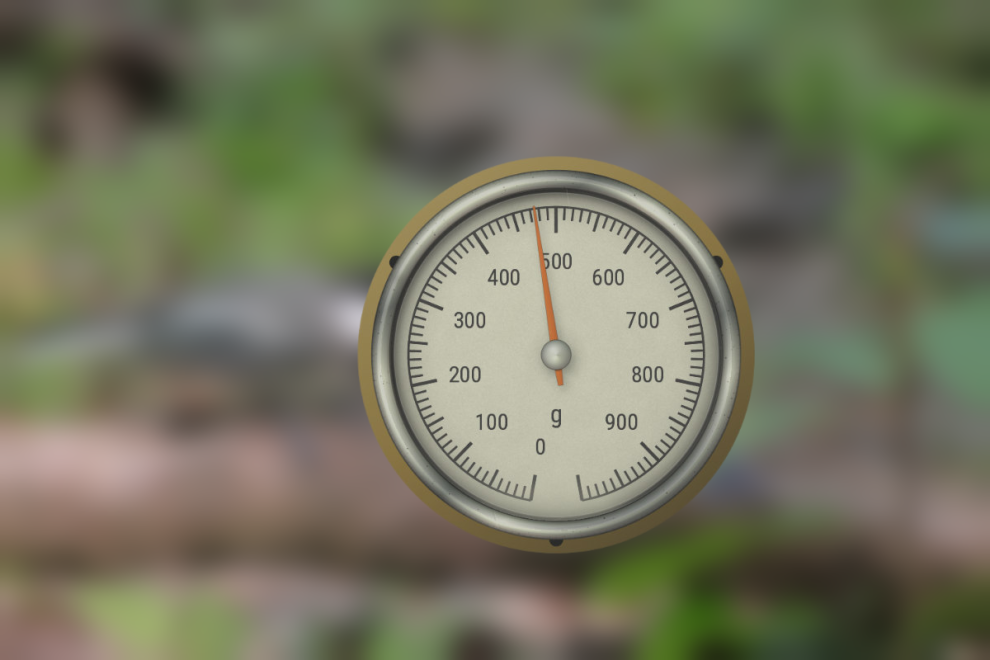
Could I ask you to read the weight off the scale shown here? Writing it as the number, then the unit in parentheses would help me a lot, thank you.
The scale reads 475 (g)
